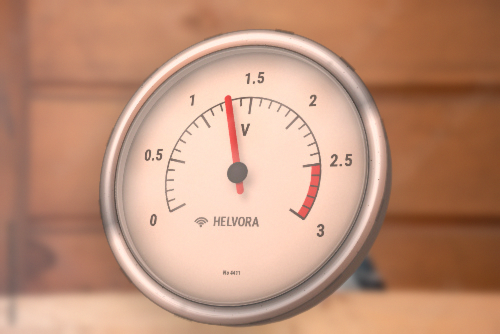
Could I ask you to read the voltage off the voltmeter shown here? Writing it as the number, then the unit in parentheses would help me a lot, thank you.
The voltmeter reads 1.3 (V)
